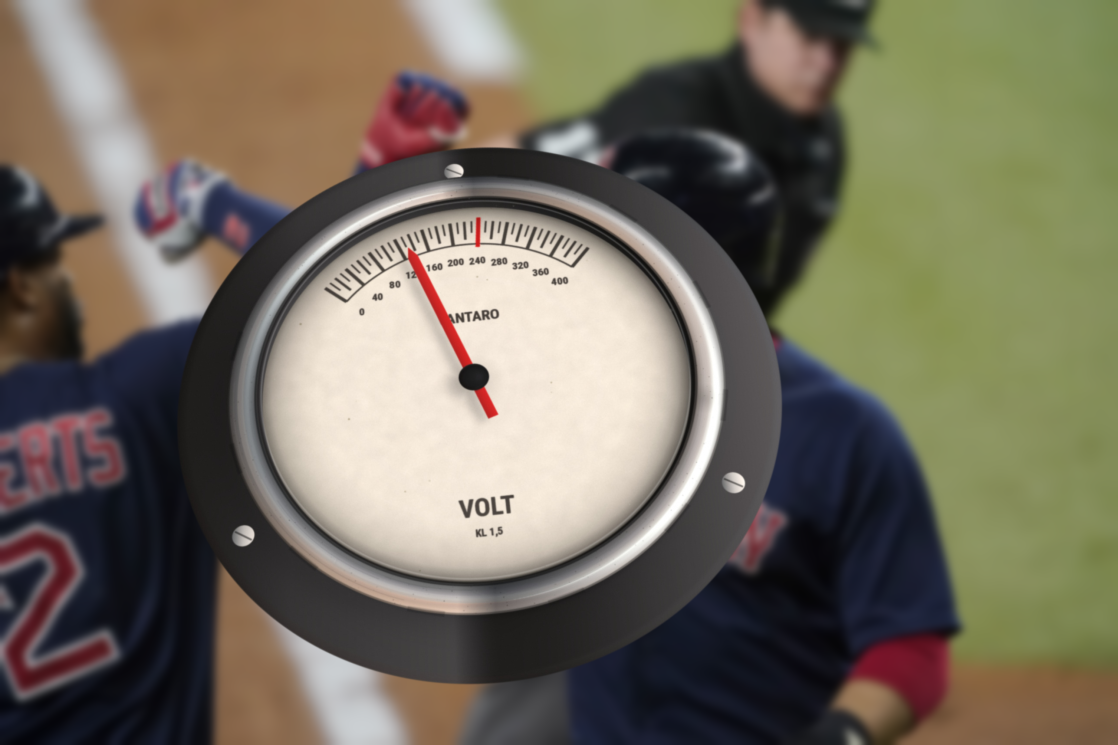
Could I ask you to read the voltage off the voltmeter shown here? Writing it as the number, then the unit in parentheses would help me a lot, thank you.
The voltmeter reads 130 (V)
